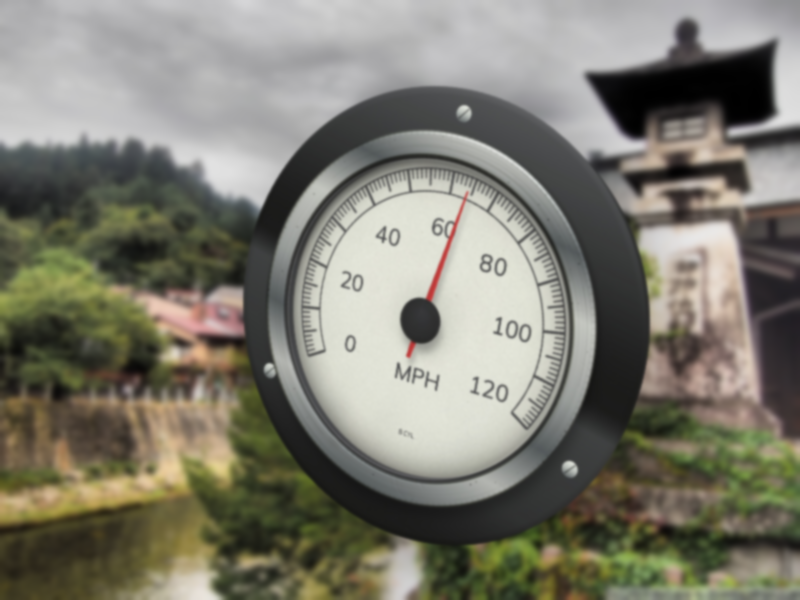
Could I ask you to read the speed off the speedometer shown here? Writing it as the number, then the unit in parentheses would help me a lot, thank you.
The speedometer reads 65 (mph)
